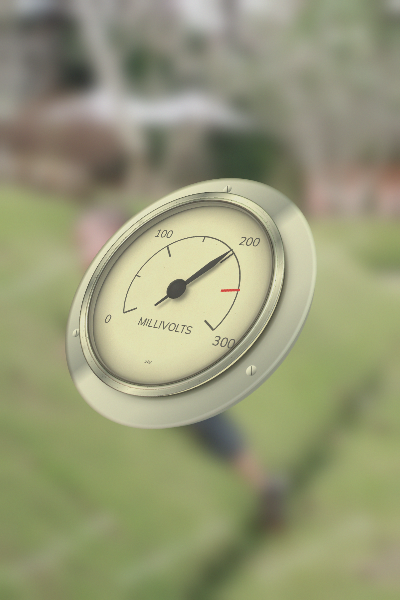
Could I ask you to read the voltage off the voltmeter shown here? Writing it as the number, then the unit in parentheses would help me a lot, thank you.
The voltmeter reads 200 (mV)
